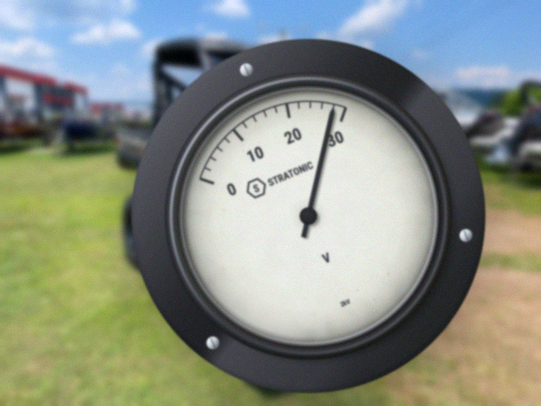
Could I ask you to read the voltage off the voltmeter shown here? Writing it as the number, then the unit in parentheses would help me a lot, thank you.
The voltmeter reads 28 (V)
